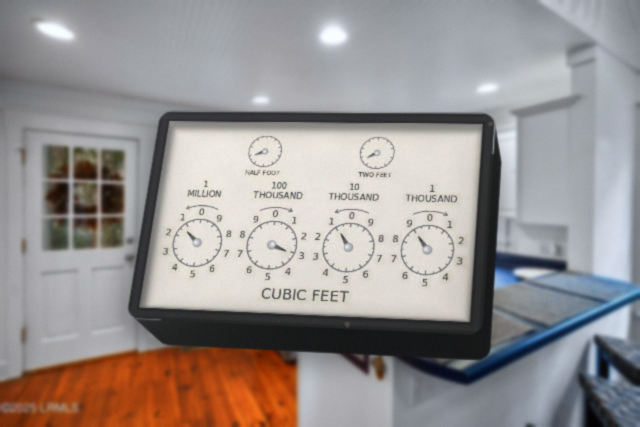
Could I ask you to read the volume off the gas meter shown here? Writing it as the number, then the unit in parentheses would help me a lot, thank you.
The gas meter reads 130900 (ft³)
